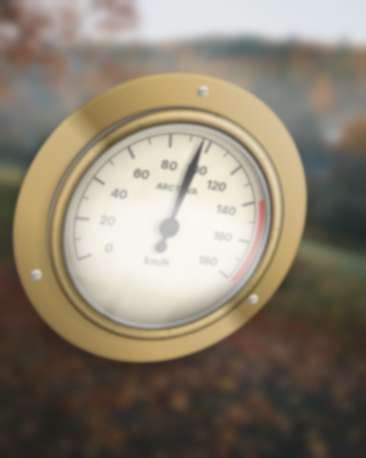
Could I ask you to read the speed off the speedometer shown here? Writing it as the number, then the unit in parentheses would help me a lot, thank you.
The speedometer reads 95 (km/h)
